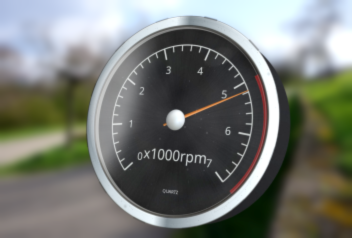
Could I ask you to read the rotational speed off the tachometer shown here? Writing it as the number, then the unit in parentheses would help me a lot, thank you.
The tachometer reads 5200 (rpm)
